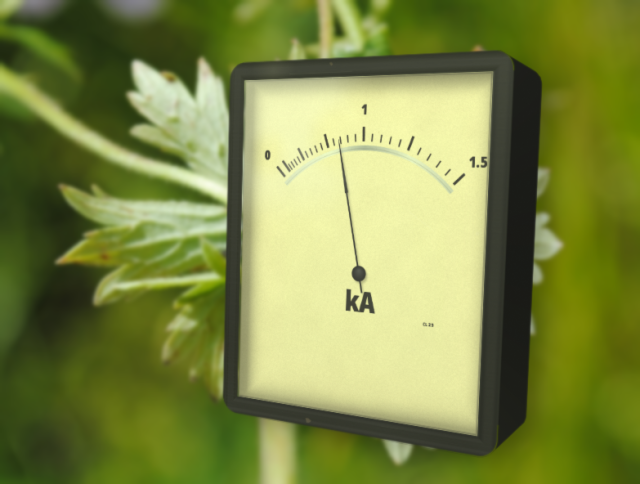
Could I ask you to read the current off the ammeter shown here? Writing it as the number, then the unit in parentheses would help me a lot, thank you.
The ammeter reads 0.85 (kA)
